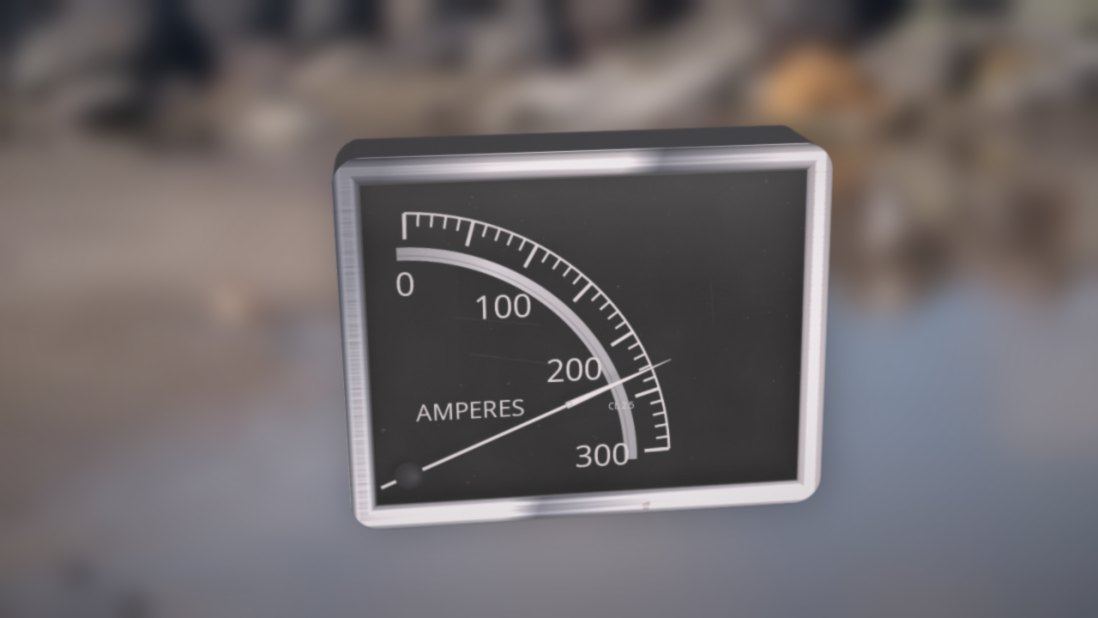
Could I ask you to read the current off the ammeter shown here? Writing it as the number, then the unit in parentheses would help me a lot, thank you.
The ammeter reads 230 (A)
